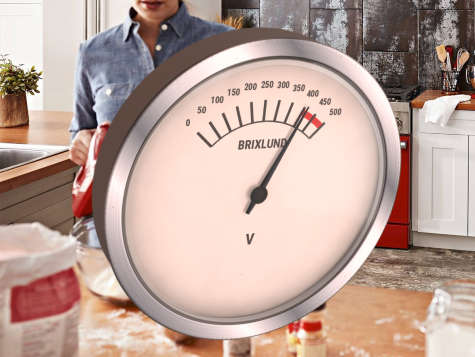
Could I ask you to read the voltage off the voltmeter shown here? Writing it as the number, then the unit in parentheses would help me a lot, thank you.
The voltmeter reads 400 (V)
